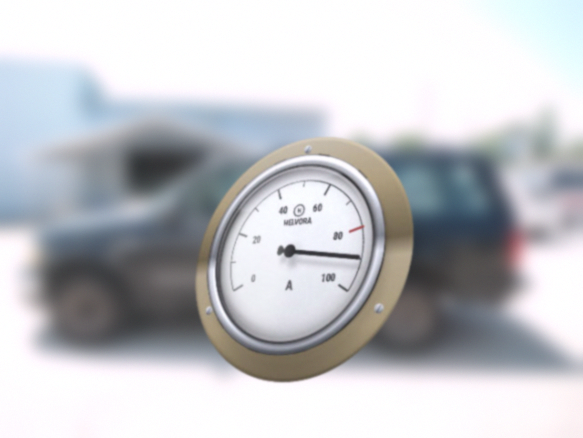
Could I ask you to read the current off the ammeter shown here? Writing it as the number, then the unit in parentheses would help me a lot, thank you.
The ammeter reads 90 (A)
